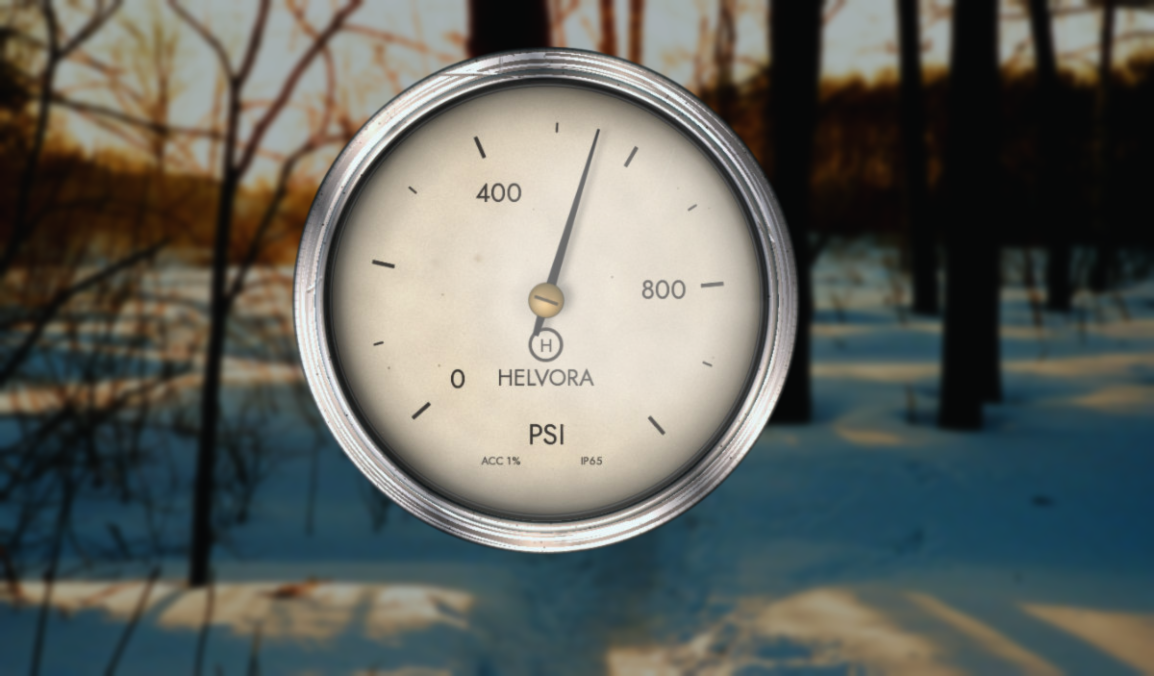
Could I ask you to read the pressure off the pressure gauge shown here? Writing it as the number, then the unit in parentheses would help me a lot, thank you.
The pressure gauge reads 550 (psi)
